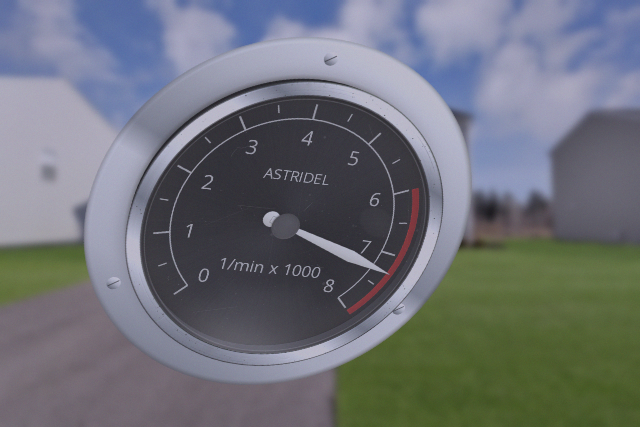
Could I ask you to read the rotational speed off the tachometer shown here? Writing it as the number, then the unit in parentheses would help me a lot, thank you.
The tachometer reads 7250 (rpm)
